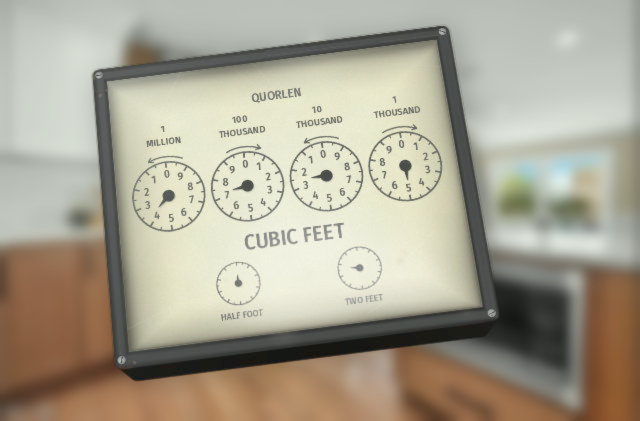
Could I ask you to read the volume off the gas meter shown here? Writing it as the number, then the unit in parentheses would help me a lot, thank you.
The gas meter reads 372500 (ft³)
